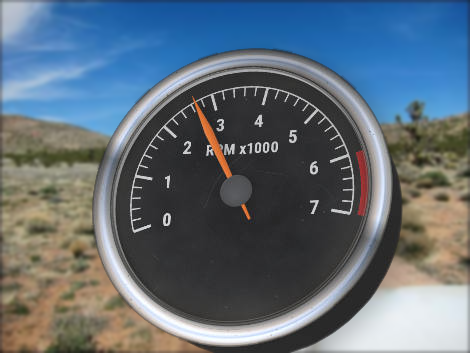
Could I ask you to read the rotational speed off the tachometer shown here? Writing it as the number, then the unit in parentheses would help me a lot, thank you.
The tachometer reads 2700 (rpm)
